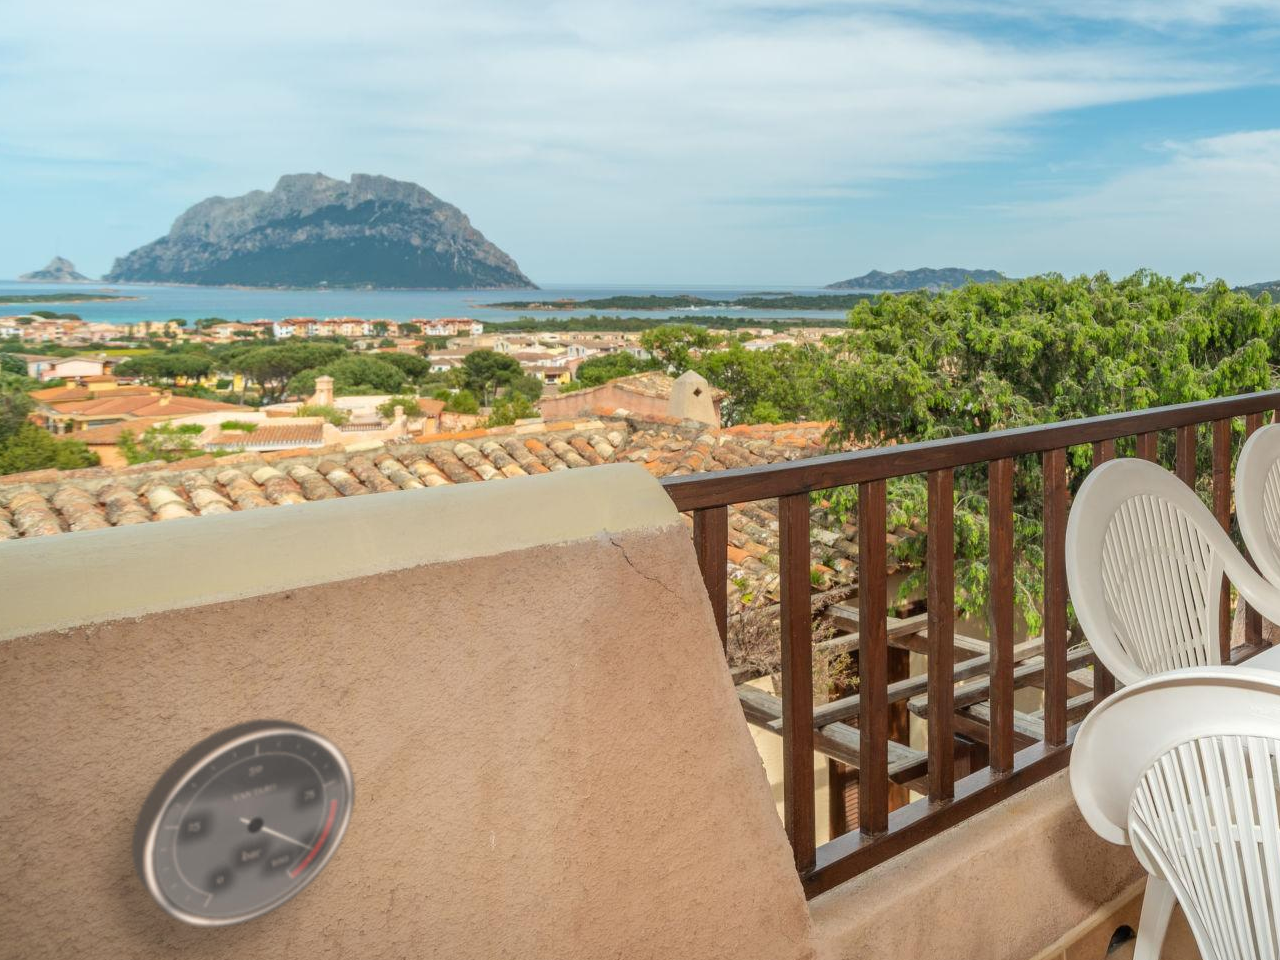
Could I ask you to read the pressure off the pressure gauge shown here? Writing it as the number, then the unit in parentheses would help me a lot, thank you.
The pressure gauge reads 92.5 (bar)
